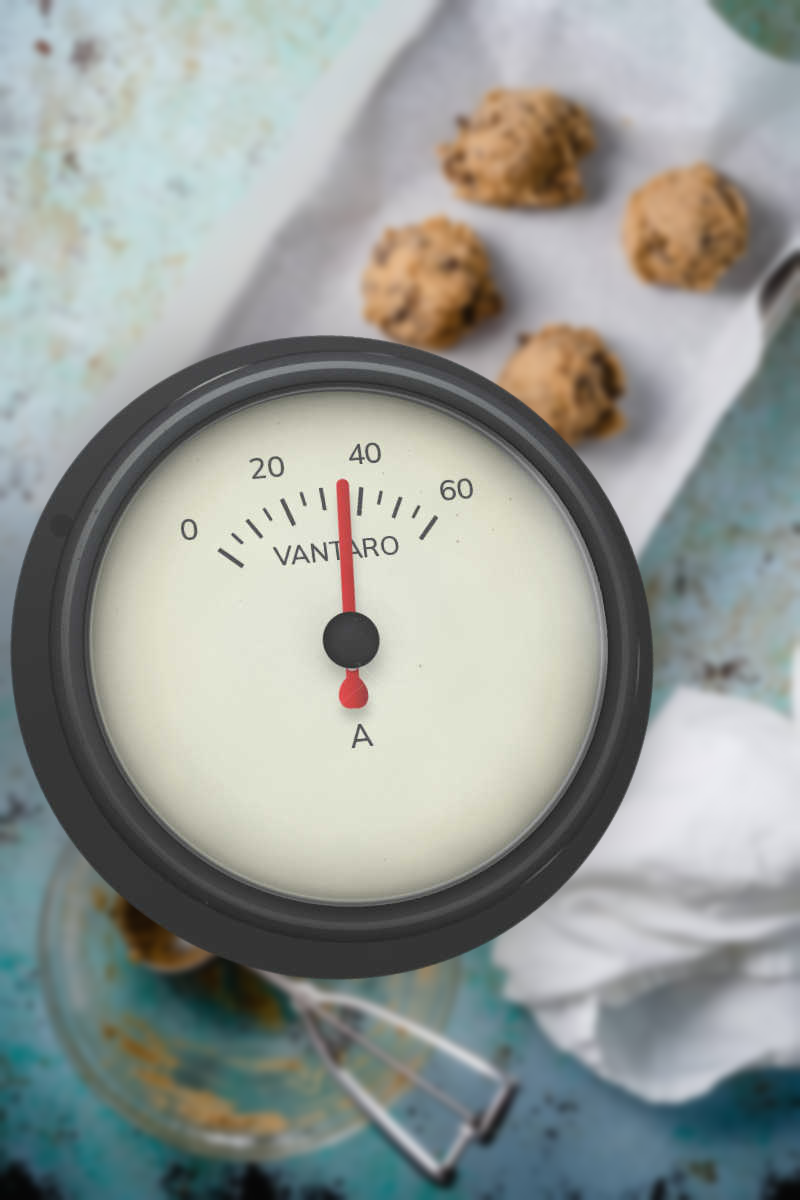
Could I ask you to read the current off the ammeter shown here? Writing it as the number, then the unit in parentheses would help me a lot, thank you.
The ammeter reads 35 (A)
